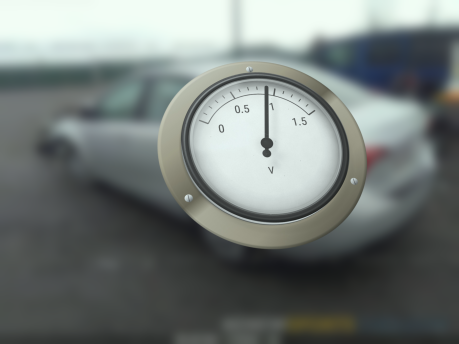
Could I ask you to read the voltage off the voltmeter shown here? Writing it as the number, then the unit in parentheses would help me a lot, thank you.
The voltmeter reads 0.9 (V)
